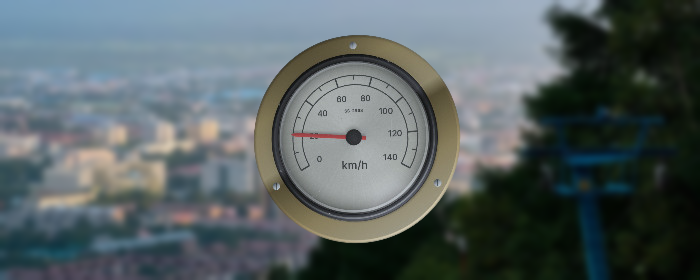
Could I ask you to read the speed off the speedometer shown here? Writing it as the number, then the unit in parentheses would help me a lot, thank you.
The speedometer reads 20 (km/h)
